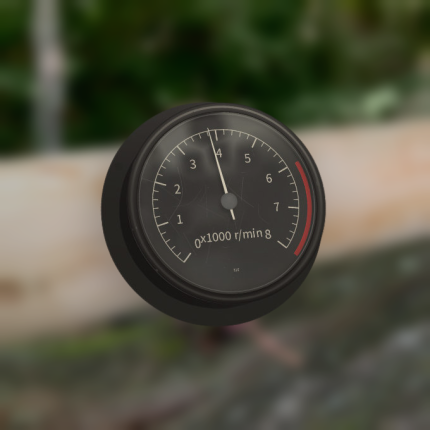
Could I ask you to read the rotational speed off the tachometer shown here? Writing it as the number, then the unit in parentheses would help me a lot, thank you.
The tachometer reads 3800 (rpm)
